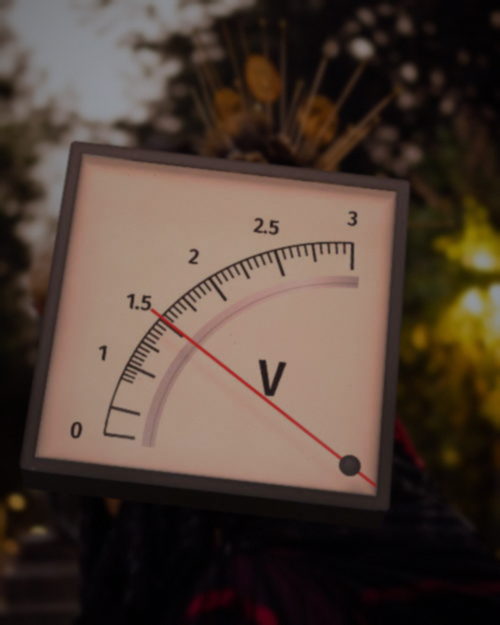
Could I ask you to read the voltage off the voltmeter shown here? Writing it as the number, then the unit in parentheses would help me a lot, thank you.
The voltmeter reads 1.5 (V)
